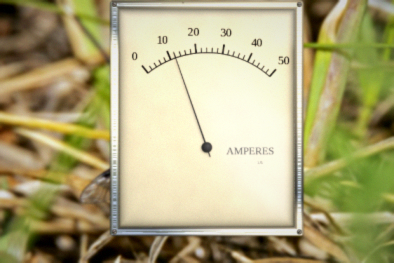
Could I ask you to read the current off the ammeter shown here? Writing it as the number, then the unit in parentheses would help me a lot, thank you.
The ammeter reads 12 (A)
